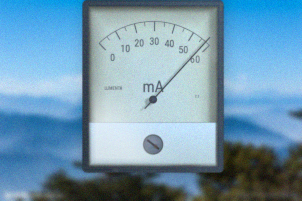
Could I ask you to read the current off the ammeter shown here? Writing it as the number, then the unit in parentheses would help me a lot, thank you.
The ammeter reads 57.5 (mA)
